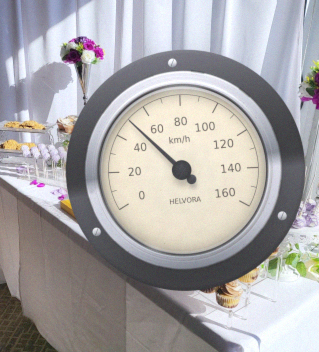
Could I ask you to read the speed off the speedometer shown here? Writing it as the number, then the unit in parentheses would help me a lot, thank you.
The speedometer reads 50 (km/h)
